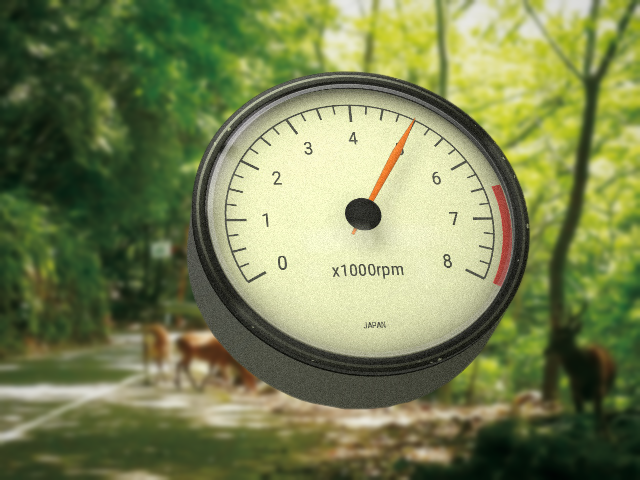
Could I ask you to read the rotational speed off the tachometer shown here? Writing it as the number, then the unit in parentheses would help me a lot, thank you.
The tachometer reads 5000 (rpm)
